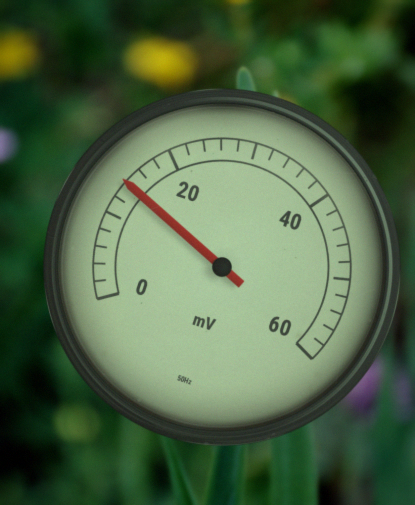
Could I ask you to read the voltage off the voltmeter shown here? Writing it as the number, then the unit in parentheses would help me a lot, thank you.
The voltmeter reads 14 (mV)
